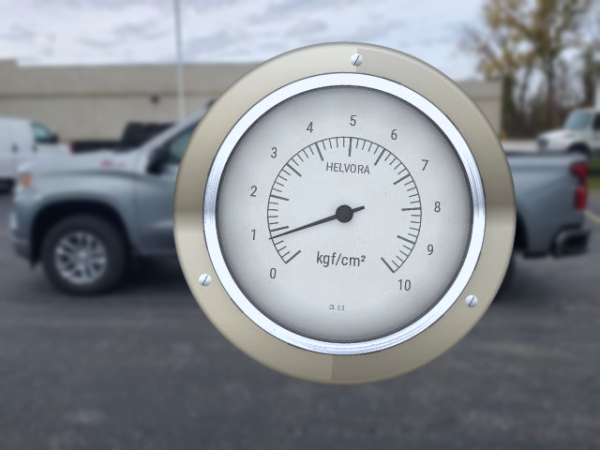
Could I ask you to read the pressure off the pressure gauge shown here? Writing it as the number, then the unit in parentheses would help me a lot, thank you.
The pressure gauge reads 0.8 (kg/cm²)
